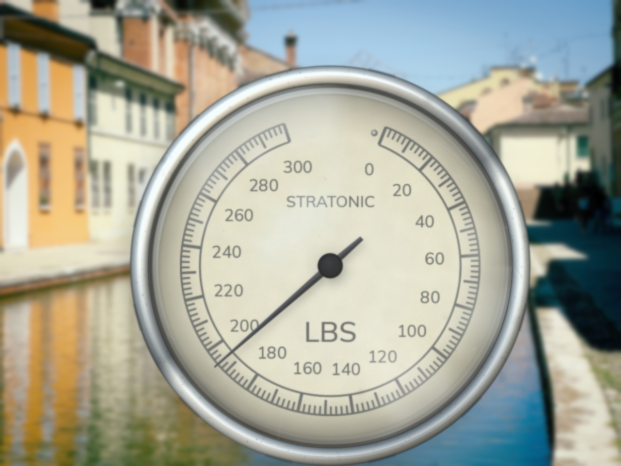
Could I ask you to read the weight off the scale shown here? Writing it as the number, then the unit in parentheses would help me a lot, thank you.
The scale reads 194 (lb)
